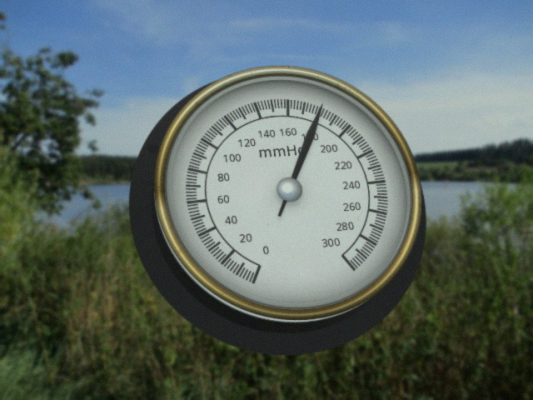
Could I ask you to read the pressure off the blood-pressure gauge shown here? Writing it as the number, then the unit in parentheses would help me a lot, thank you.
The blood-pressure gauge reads 180 (mmHg)
